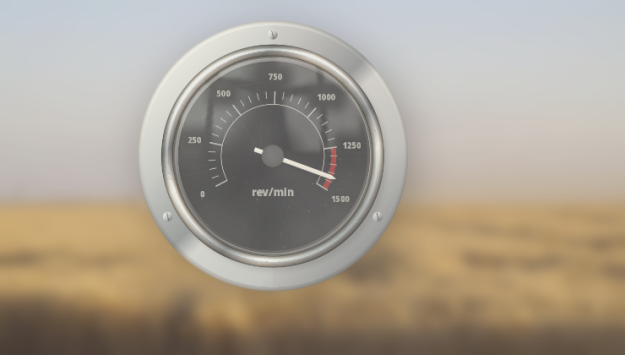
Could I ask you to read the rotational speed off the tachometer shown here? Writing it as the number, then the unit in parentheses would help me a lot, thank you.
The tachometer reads 1425 (rpm)
